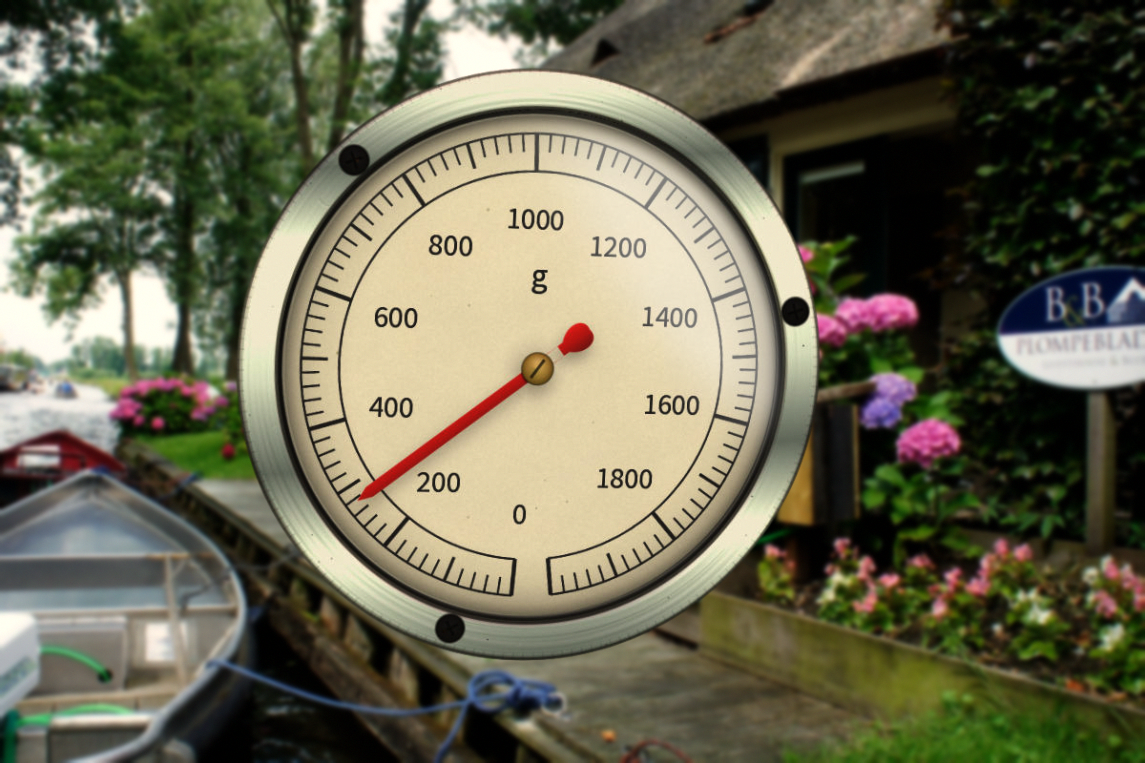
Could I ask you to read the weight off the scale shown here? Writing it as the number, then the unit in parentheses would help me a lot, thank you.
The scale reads 280 (g)
